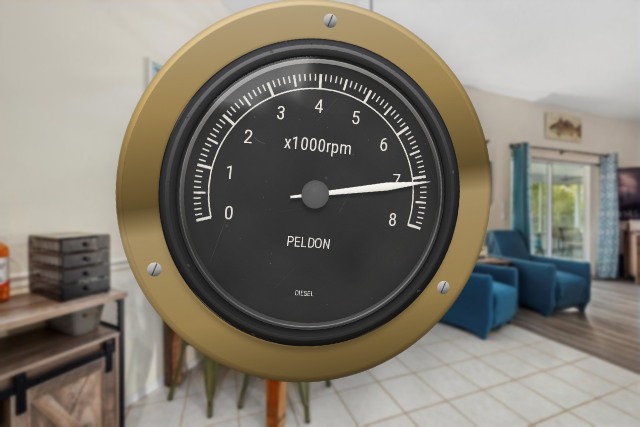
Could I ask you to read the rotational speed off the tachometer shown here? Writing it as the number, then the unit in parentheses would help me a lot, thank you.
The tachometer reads 7100 (rpm)
